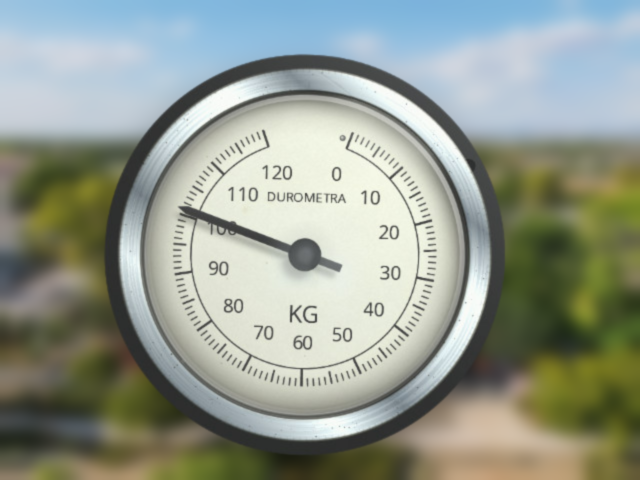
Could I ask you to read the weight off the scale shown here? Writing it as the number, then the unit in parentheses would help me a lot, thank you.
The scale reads 101 (kg)
